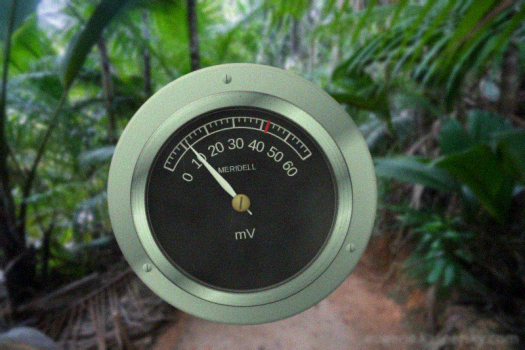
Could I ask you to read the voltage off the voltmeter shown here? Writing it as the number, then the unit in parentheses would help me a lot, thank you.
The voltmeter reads 12 (mV)
